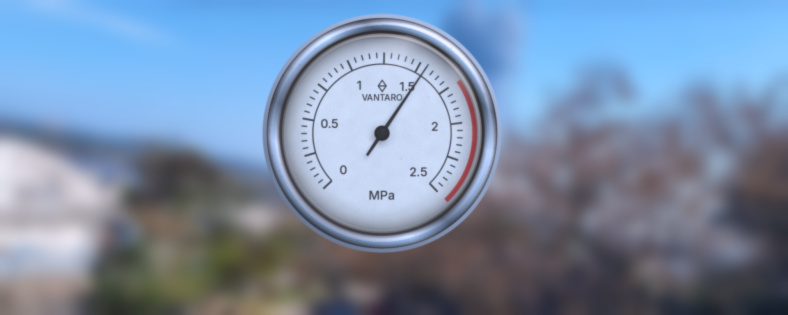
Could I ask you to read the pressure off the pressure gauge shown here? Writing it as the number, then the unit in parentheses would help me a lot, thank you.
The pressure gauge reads 1.55 (MPa)
